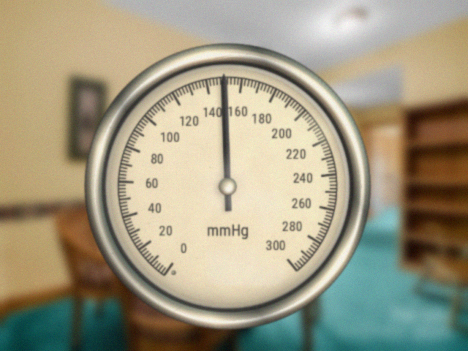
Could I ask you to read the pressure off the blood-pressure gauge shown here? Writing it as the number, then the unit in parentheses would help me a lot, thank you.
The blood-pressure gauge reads 150 (mmHg)
